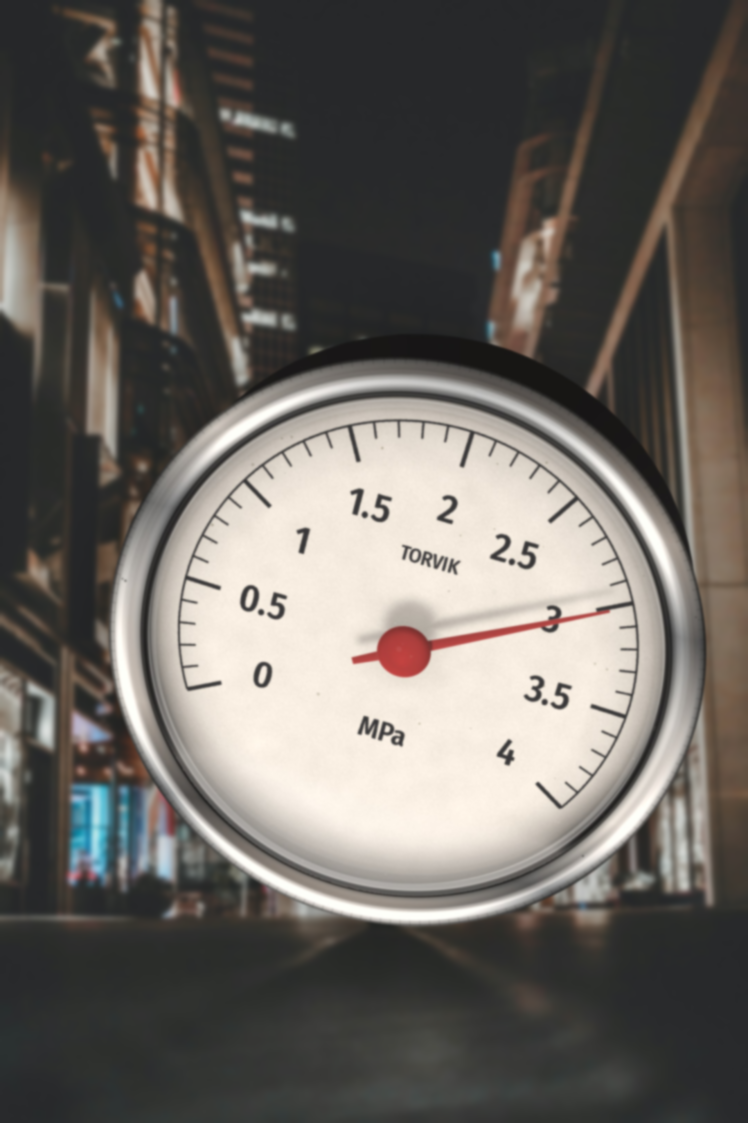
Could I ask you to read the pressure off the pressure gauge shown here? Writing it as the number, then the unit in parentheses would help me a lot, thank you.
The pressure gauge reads 3 (MPa)
